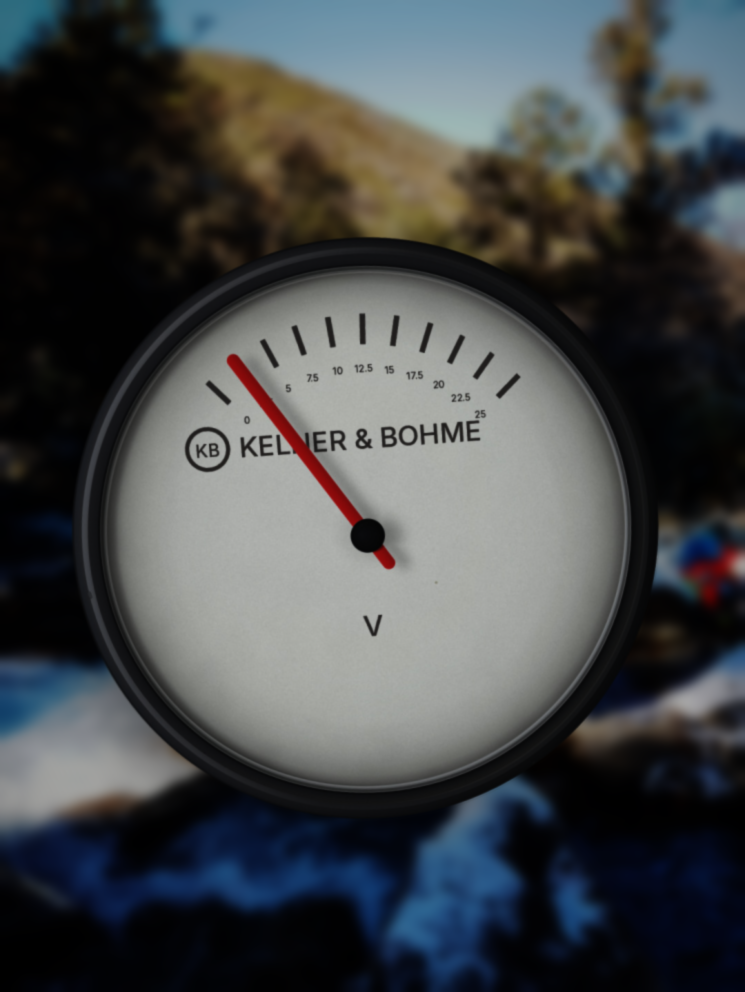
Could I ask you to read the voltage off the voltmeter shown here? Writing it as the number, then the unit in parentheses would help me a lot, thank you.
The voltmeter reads 2.5 (V)
